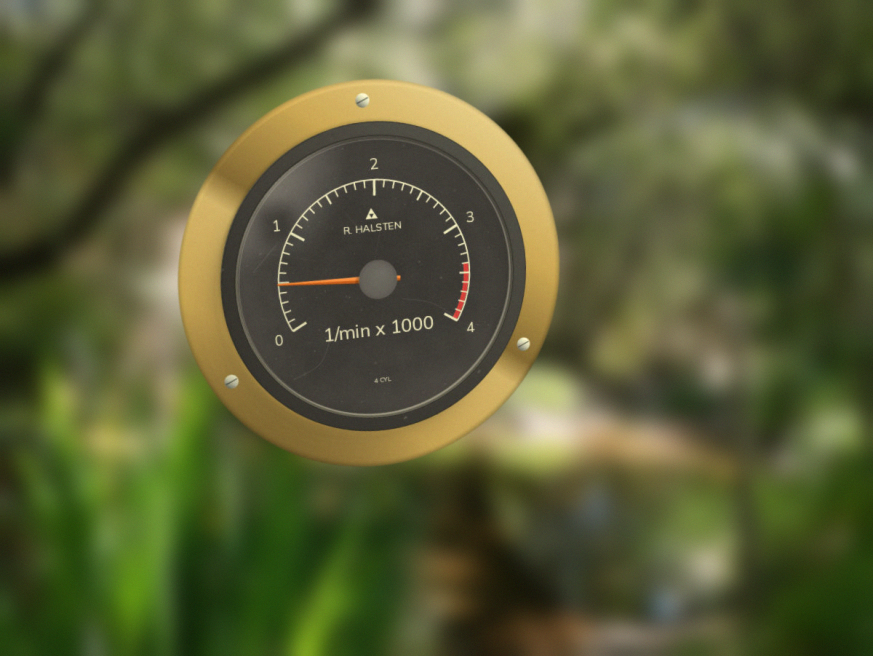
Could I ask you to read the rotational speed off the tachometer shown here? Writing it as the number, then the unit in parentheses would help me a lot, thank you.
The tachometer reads 500 (rpm)
